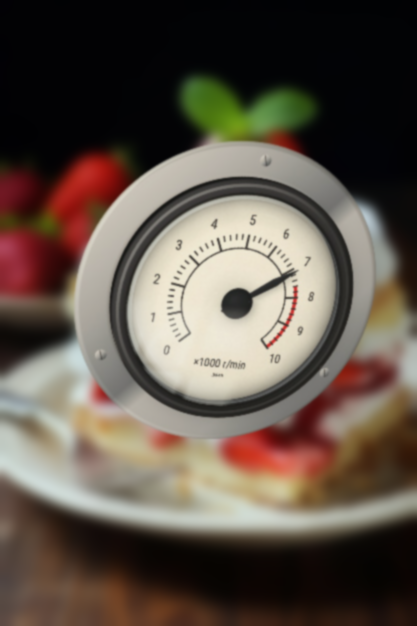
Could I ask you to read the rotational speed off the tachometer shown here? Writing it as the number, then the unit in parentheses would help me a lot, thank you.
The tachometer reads 7000 (rpm)
